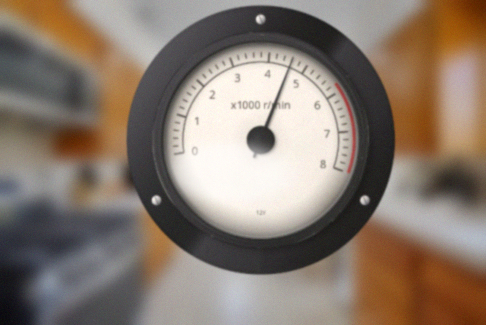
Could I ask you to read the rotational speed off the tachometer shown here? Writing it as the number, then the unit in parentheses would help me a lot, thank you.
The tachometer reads 4600 (rpm)
